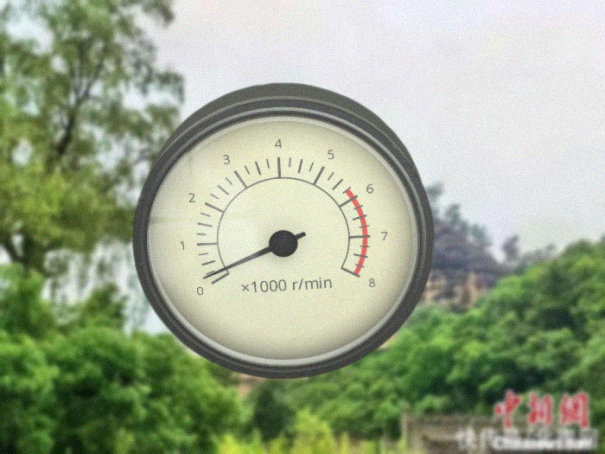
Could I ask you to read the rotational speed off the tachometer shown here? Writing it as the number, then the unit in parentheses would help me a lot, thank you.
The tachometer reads 250 (rpm)
